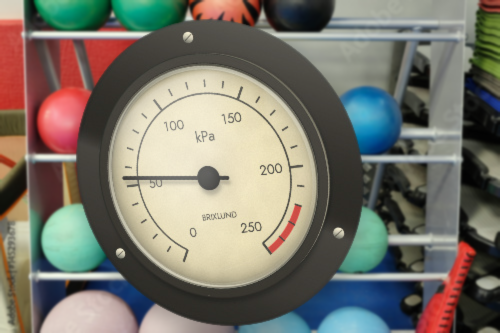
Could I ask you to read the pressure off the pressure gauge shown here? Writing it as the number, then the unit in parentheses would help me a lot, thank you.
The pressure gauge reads 55 (kPa)
